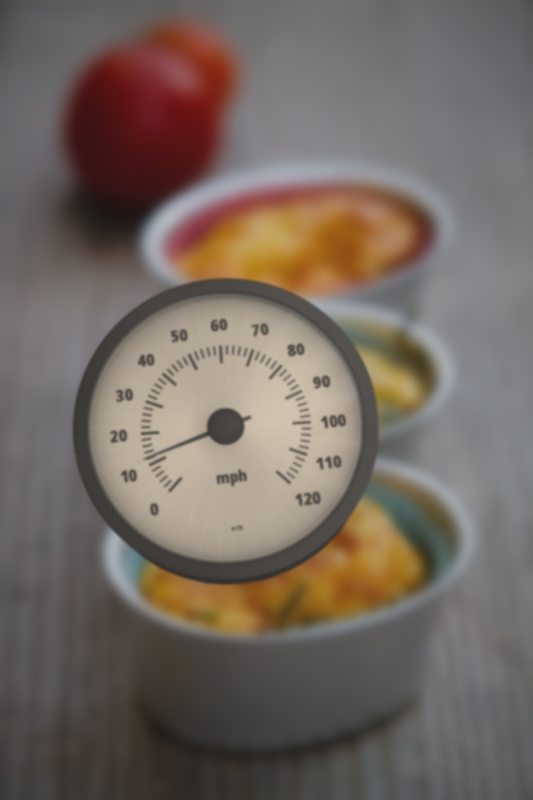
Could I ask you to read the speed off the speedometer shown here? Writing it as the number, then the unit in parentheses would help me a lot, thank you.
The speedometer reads 12 (mph)
